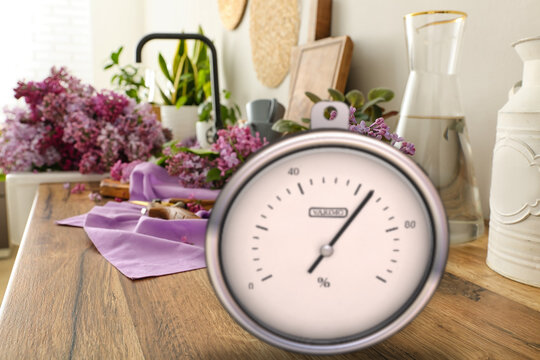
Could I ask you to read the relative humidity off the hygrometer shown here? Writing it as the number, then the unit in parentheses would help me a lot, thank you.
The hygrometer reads 64 (%)
